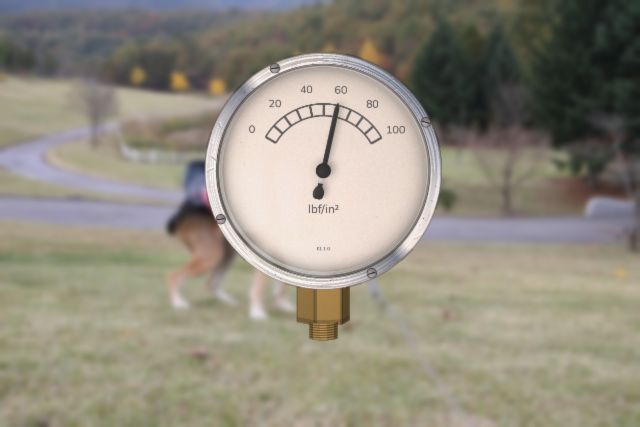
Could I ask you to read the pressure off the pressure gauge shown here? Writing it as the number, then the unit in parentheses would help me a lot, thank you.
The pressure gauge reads 60 (psi)
